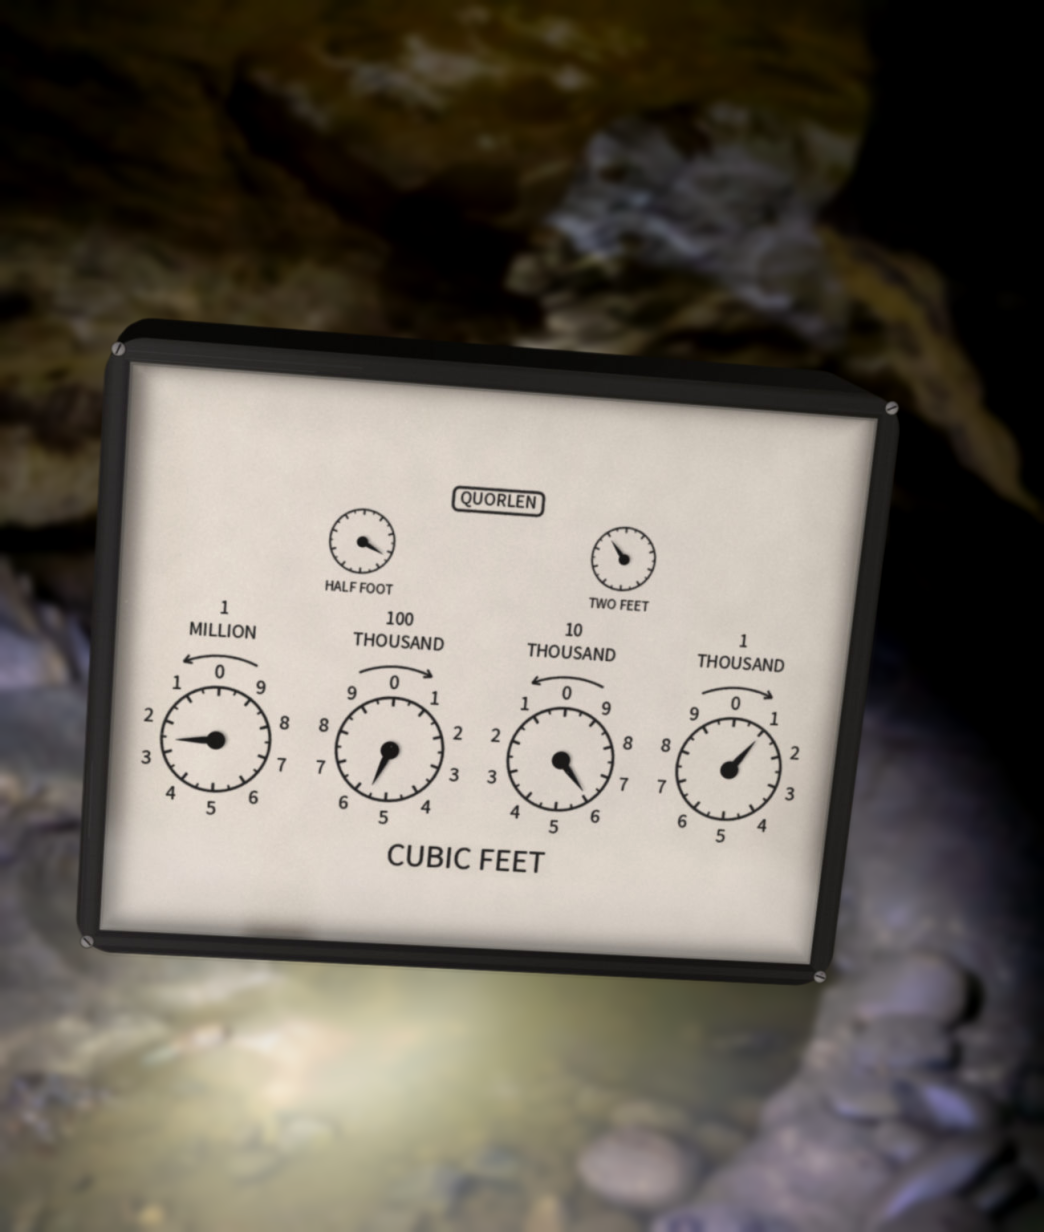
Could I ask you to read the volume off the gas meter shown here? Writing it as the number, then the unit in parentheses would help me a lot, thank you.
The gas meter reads 256100 (ft³)
